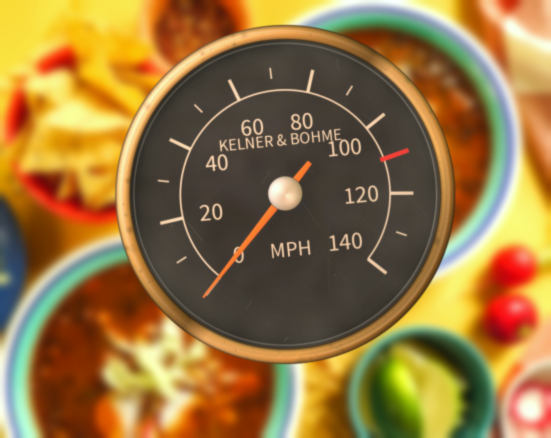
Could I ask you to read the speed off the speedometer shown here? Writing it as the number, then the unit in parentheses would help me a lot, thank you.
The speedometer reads 0 (mph)
